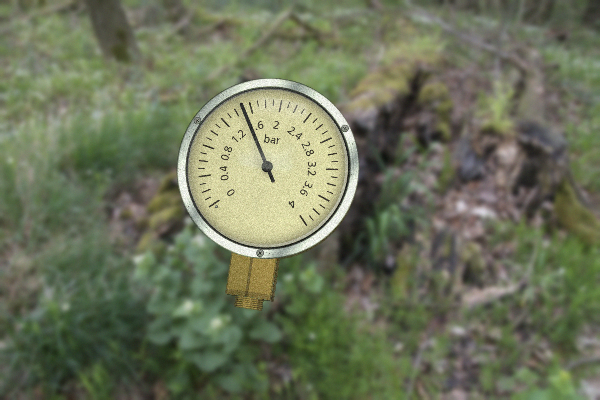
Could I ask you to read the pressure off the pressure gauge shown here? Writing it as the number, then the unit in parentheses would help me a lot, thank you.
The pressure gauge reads 1.5 (bar)
